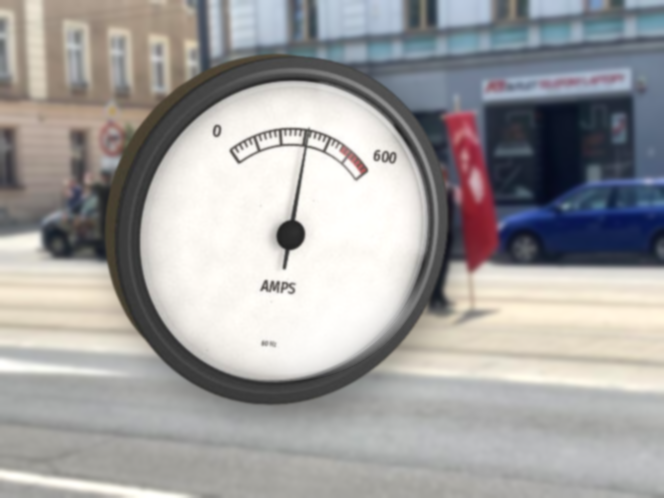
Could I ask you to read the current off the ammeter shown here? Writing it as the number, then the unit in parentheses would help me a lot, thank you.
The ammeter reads 300 (A)
